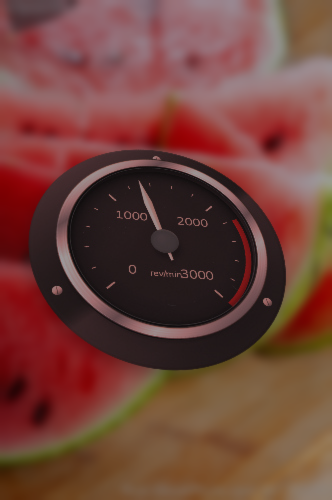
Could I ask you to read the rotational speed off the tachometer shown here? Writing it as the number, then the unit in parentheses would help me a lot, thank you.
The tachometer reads 1300 (rpm)
